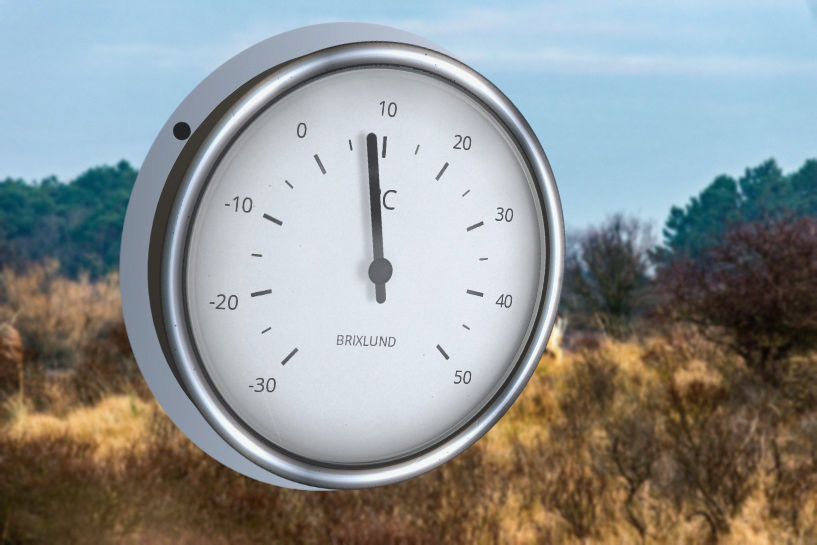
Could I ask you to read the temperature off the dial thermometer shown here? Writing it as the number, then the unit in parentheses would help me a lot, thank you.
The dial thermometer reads 7.5 (°C)
